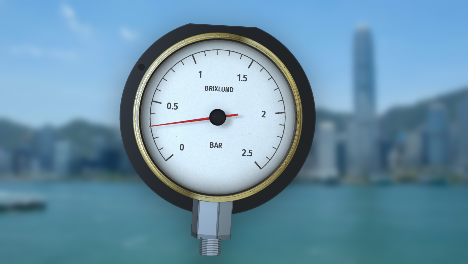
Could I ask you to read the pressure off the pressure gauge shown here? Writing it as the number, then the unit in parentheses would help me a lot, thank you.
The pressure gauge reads 0.3 (bar)
